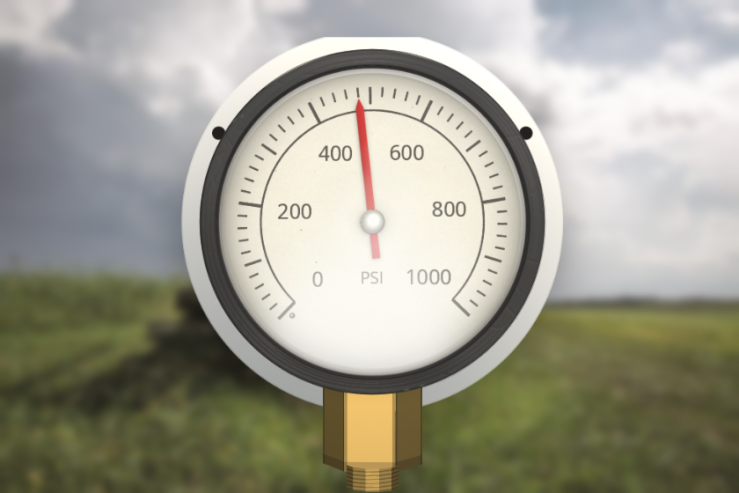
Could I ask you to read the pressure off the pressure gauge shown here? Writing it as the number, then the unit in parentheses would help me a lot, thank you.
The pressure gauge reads 480 (psi)
